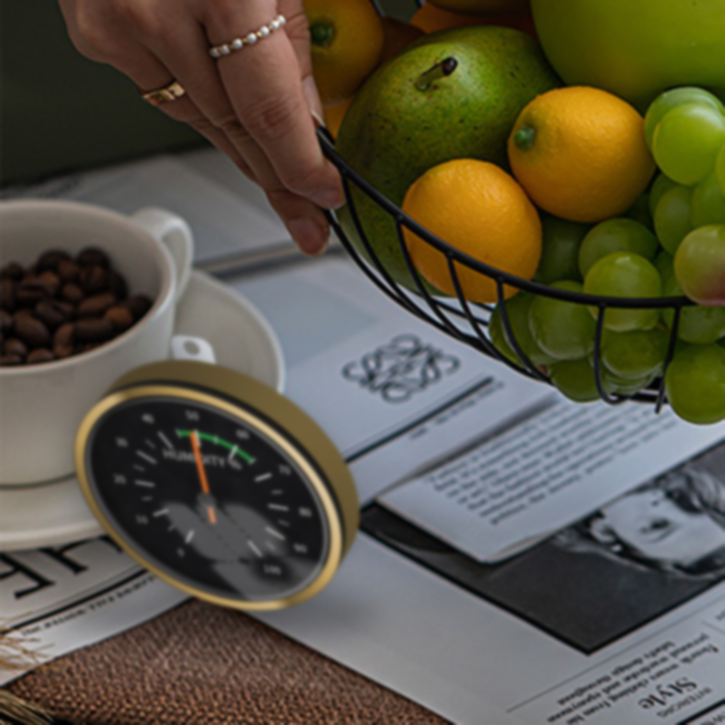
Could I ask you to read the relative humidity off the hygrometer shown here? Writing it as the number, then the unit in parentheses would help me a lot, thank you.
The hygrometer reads 50 (%)
